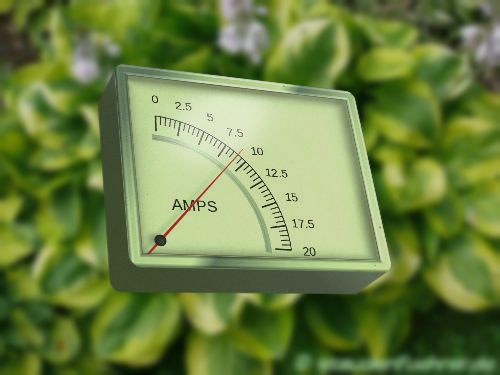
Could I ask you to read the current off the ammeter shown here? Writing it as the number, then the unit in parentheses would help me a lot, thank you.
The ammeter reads 9 (A)
